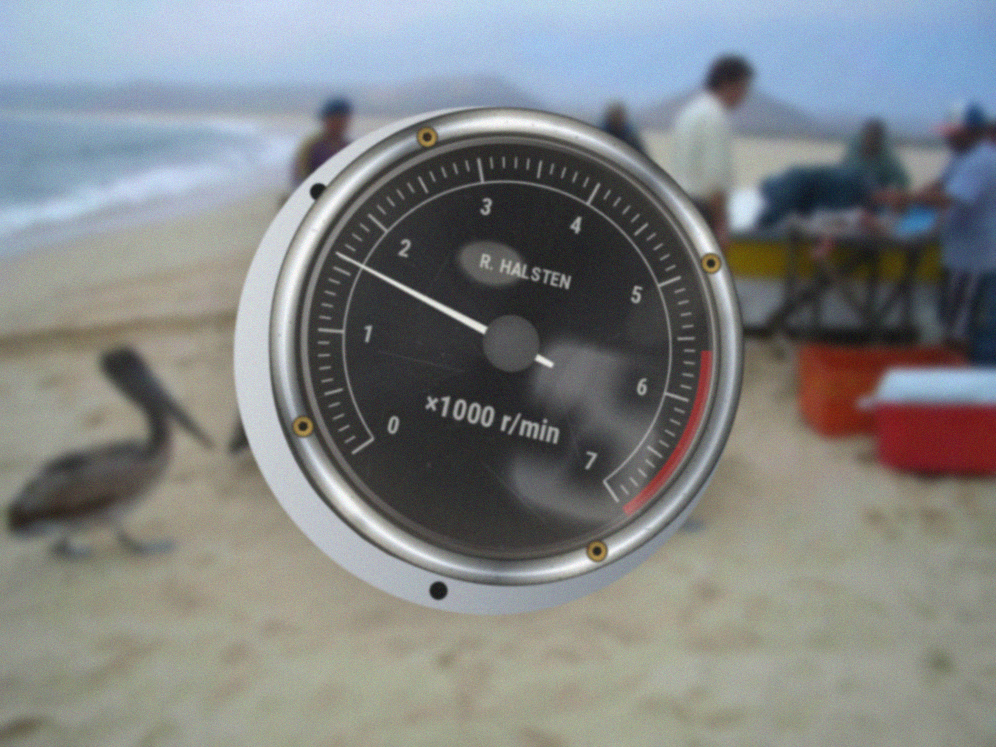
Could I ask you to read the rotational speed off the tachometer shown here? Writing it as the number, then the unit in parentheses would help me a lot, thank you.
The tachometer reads 1600 (rpm)
